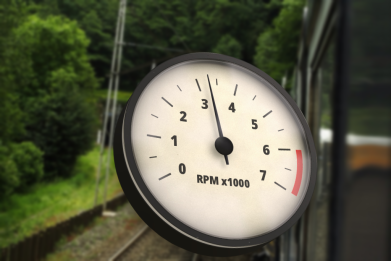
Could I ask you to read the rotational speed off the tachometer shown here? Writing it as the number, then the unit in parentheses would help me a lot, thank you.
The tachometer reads 3250 (rpm)
